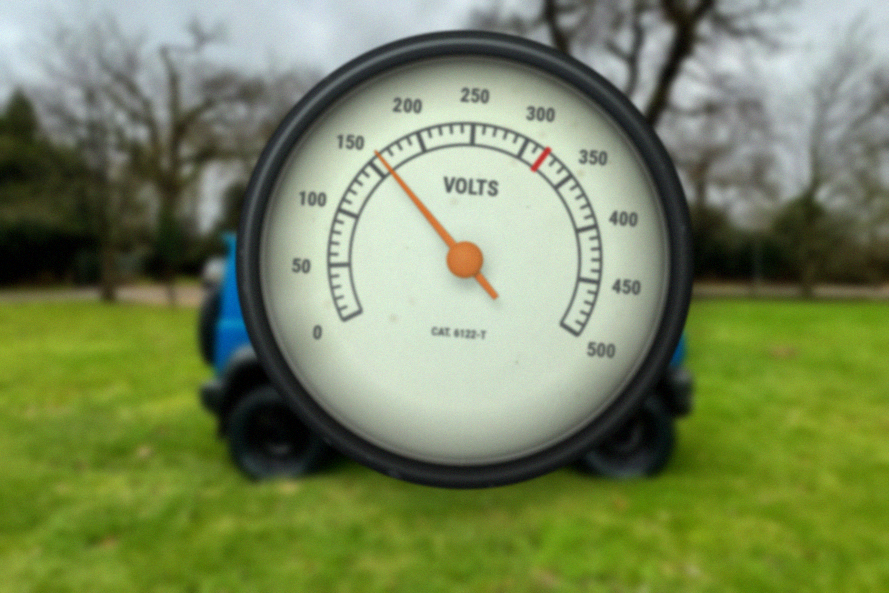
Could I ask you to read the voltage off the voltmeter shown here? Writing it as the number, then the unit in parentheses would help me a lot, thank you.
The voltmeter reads 160 (V)
